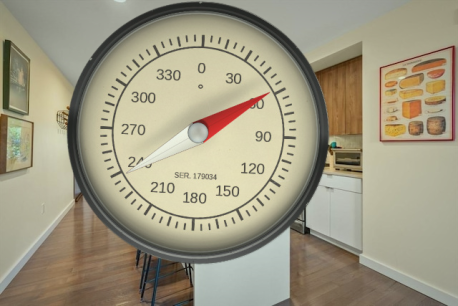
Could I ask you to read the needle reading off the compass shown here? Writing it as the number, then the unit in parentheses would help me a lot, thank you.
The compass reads 57.5 (°)
